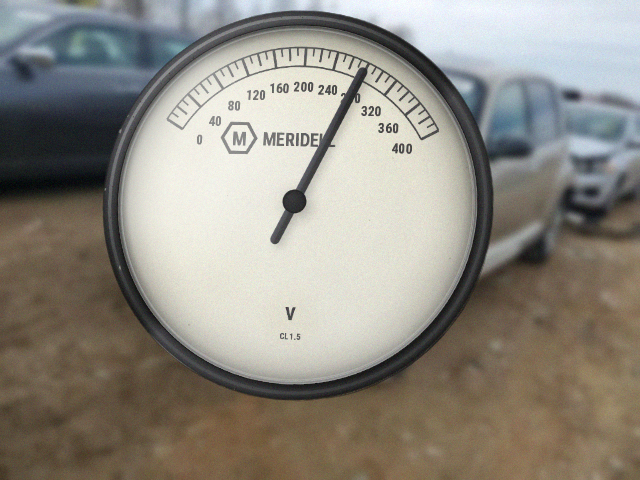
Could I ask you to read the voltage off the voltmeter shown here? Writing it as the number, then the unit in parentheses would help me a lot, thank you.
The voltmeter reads 280 (V)
